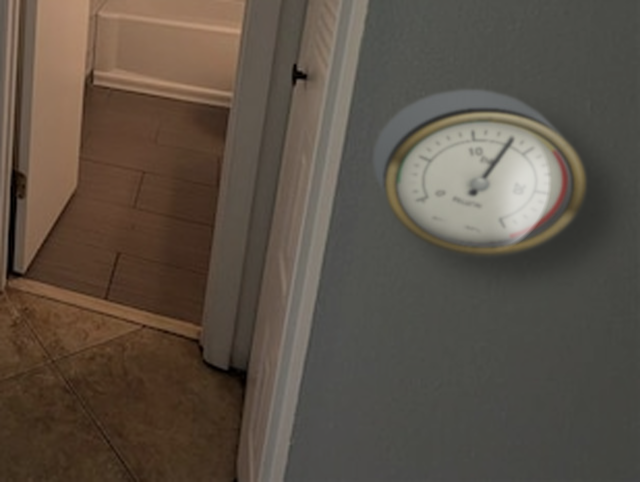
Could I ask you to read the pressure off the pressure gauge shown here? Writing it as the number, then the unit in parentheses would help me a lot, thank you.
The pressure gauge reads 13 (bar)
